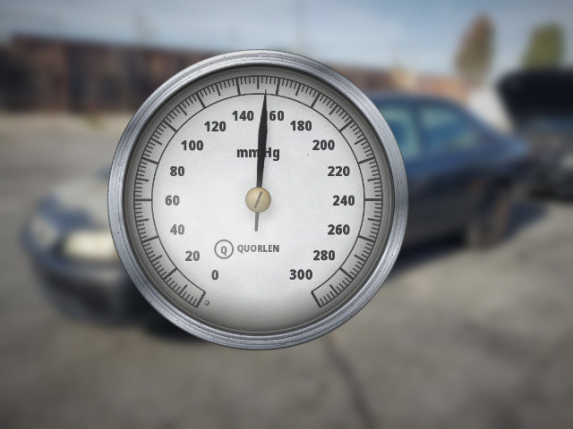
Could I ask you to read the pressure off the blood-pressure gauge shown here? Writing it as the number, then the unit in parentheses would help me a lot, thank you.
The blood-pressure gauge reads 154 (mmHg)
